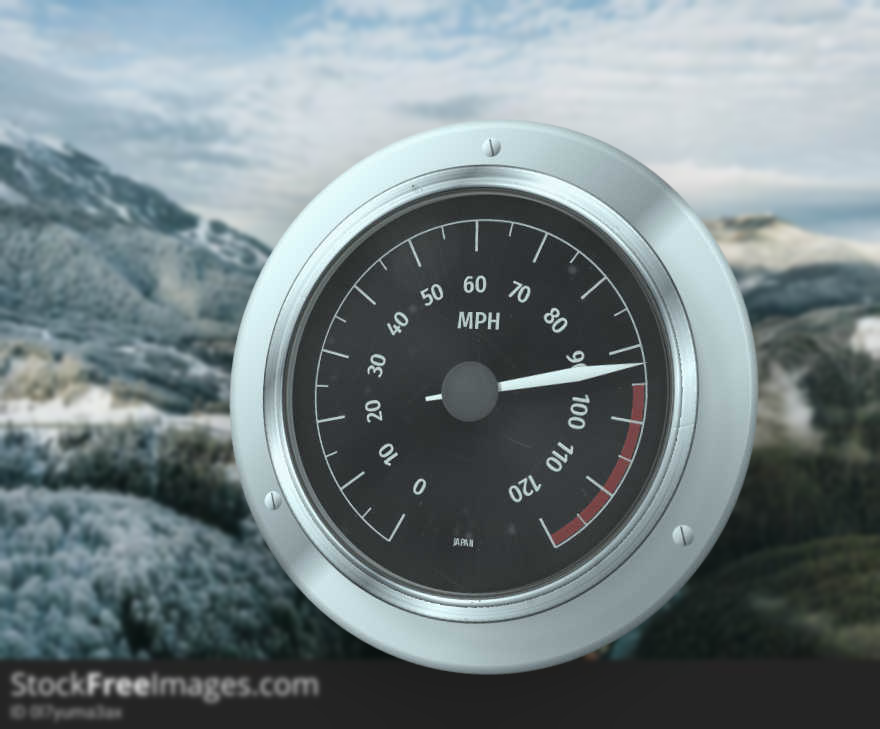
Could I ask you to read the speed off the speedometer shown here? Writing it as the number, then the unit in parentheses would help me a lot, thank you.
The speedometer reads 92.5 (mph)
